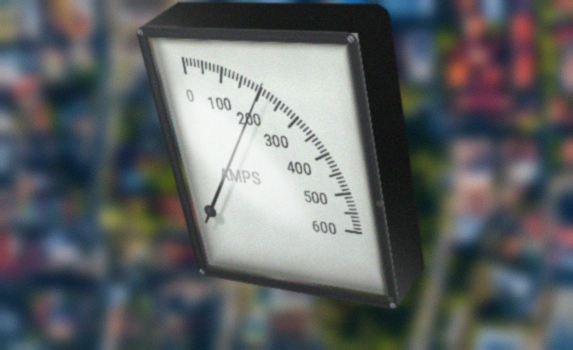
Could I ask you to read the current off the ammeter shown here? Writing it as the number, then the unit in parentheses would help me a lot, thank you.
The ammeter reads 200 (A)
